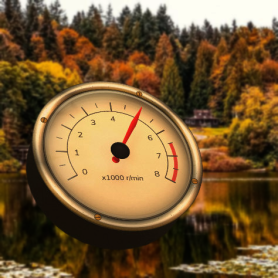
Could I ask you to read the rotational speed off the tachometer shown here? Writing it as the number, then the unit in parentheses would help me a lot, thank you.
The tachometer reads 5000 (rpm)
